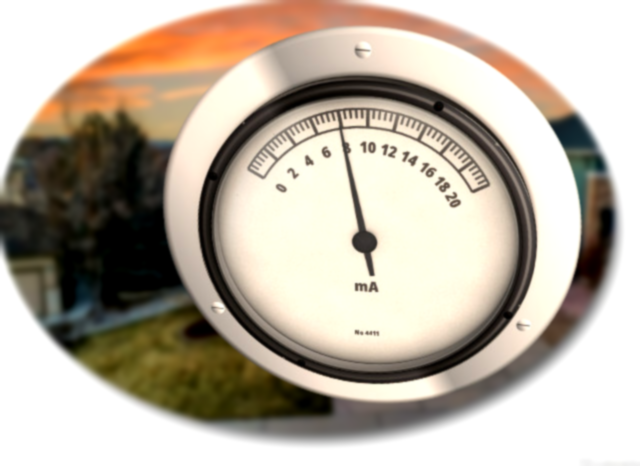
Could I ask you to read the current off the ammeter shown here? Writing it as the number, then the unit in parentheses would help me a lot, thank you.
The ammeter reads 8 (mA)
